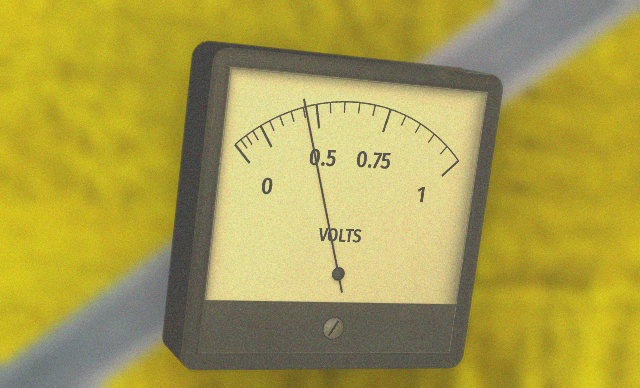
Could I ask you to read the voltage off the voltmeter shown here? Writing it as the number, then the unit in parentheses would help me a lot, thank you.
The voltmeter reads 0.45 (V)
